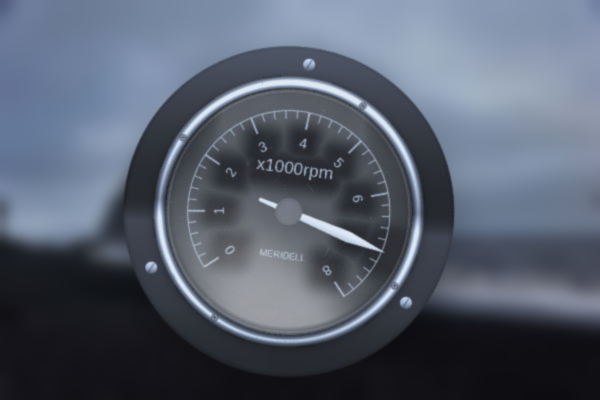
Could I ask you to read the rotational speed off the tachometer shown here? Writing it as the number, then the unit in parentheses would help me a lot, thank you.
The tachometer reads 7000 (rpm)
